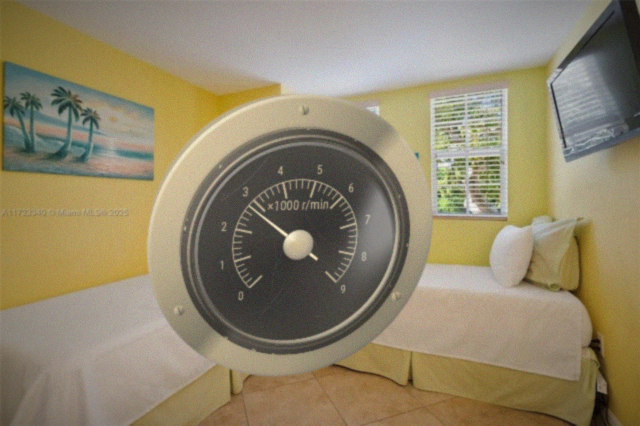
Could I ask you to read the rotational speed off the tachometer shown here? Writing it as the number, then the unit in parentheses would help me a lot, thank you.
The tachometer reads 2800 (rpm)
